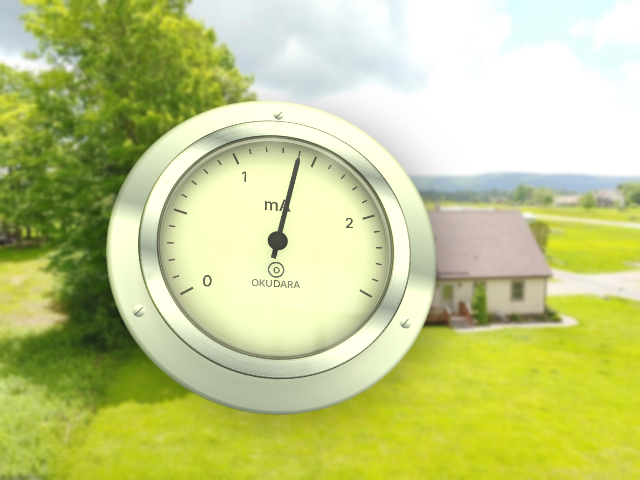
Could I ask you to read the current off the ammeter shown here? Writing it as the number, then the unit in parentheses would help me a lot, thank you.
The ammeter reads 1.4 (mA)
